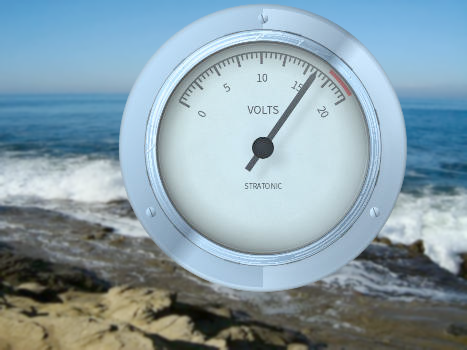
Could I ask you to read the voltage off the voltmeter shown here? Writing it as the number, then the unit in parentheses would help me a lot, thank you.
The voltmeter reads 16 (V)
